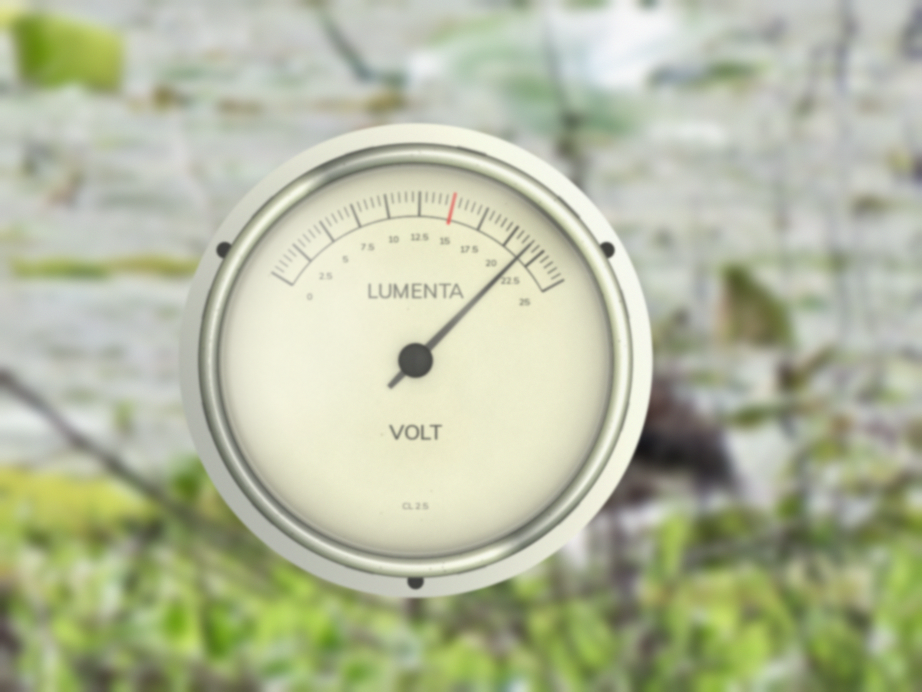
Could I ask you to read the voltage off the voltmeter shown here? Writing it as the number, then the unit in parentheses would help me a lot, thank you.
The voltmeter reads 21.5 (V)
